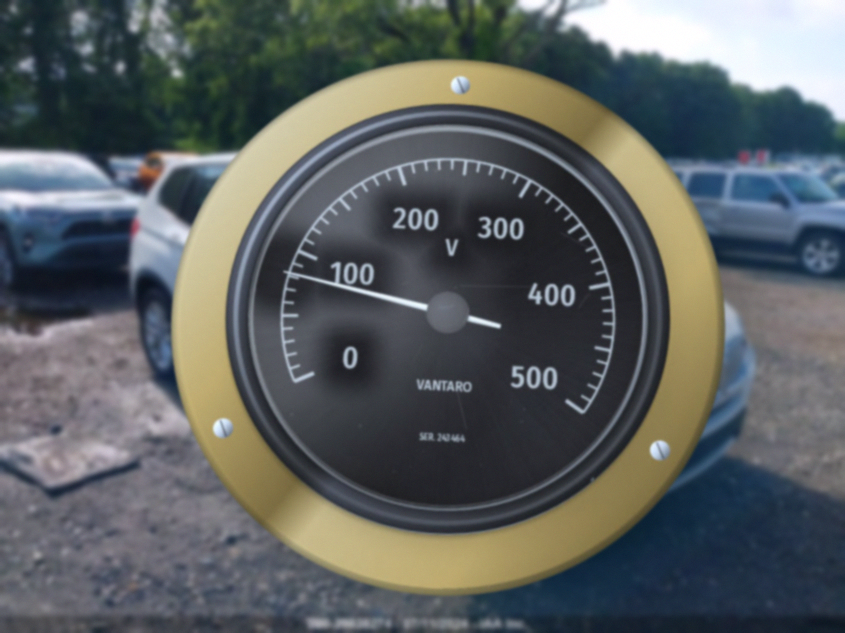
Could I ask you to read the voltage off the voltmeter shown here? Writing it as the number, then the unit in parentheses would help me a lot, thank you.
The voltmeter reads 80 (V)
